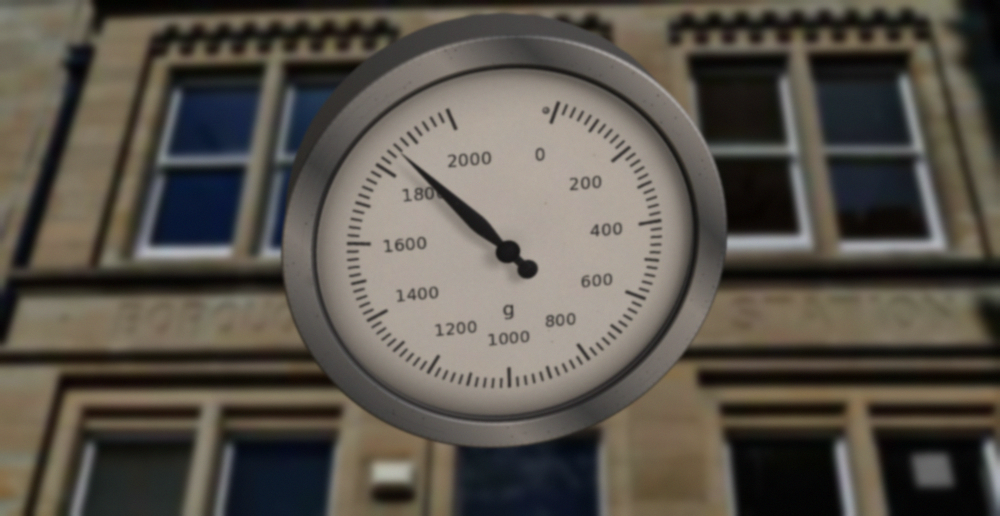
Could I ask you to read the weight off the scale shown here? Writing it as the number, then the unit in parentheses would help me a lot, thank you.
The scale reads 1860 (g)
